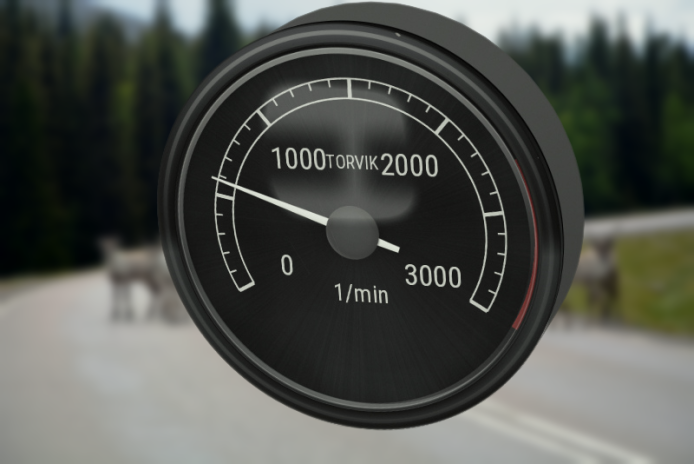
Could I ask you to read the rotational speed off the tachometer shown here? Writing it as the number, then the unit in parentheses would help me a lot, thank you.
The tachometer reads 600 (rpm)
